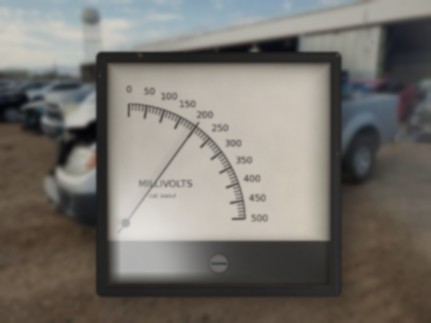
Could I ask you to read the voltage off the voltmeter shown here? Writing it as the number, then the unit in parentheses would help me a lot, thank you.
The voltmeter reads 200 (mV)
